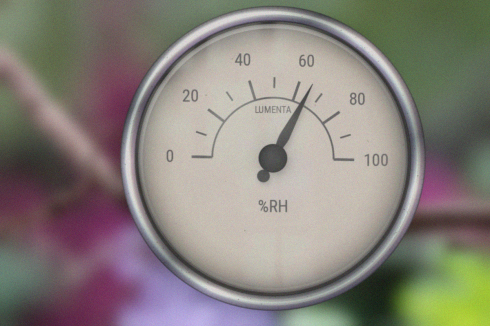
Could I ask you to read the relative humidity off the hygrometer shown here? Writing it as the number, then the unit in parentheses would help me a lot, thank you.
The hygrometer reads 65 (%)
